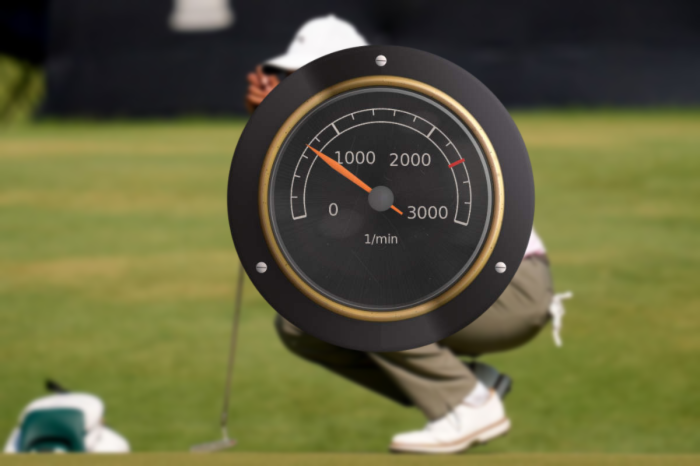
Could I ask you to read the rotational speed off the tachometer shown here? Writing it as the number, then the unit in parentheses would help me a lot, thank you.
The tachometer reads 700 (rpm)
